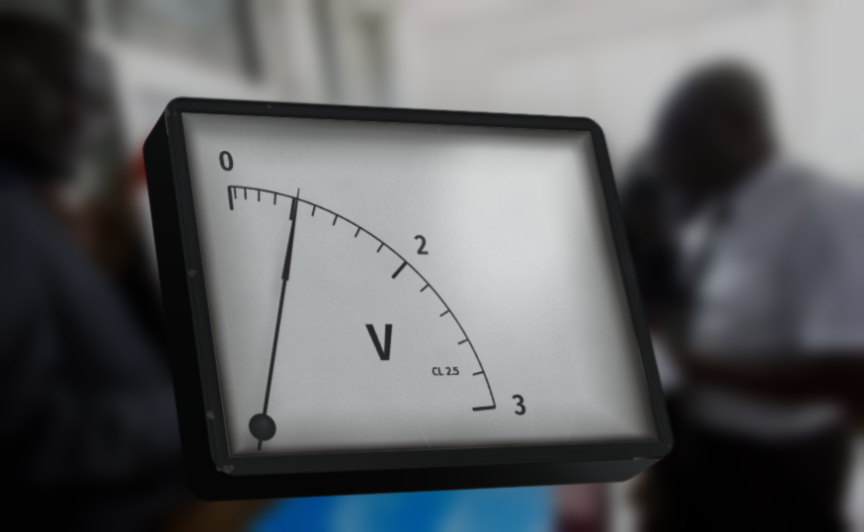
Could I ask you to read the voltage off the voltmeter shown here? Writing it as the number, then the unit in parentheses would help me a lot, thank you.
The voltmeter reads 1 (V)
